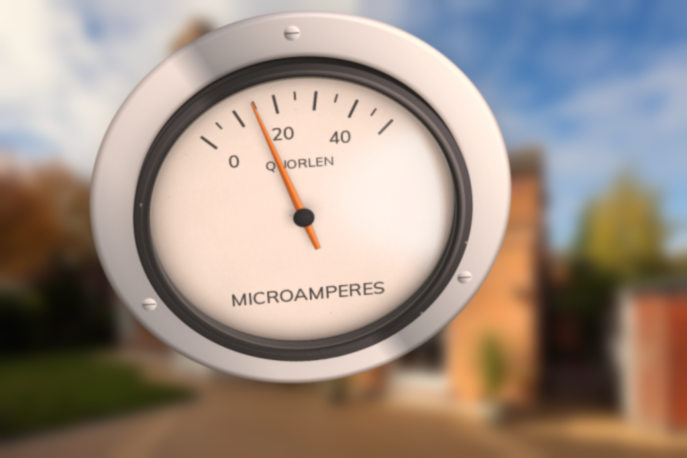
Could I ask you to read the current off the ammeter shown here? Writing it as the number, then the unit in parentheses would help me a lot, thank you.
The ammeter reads 15 (µA)
